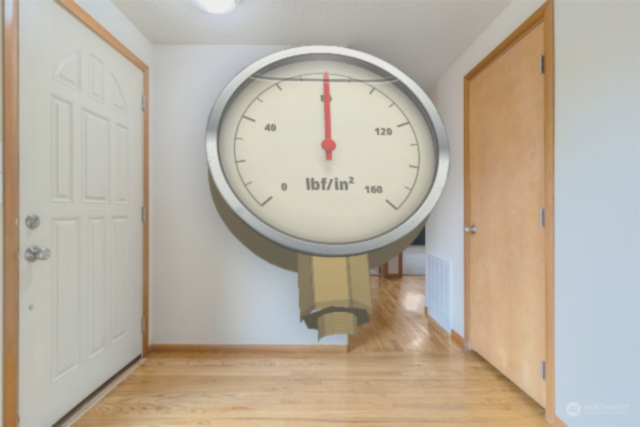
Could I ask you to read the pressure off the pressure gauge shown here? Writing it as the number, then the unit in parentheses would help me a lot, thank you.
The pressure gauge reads 80 (psi)
